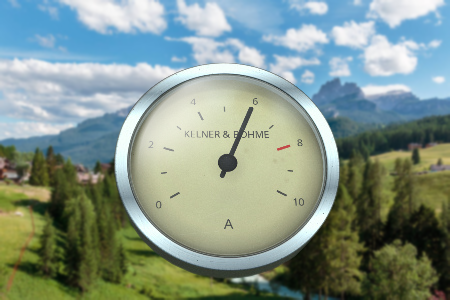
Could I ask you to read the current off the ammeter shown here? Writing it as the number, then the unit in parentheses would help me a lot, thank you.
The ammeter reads 6 (A)
